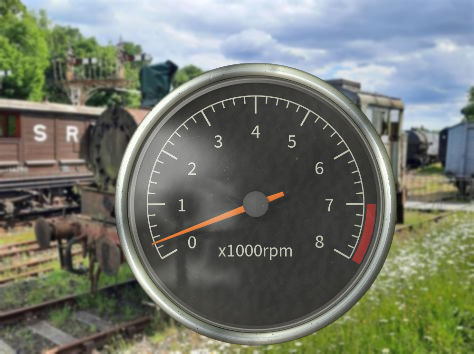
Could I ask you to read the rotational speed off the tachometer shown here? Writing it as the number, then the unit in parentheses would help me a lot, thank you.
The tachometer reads 300 (rpm)
